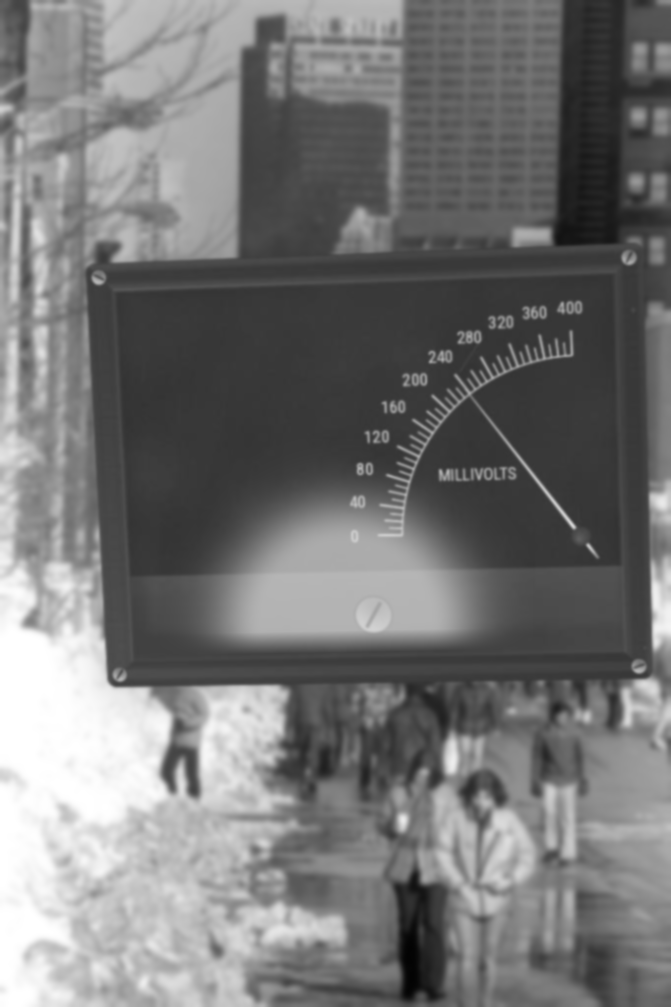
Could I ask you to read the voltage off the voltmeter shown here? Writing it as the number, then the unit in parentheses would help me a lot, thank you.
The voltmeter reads 240 (mV)
